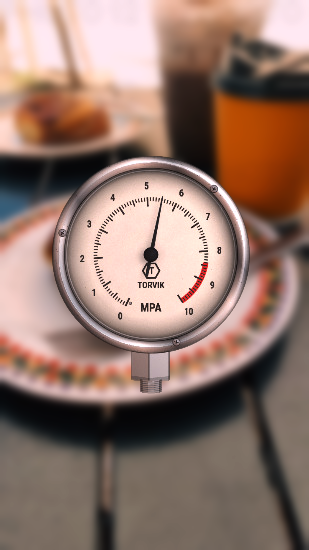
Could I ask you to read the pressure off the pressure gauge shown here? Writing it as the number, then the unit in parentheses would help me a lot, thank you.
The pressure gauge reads 5.5 (MPa)
